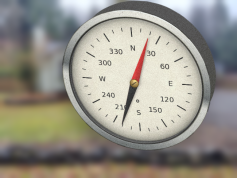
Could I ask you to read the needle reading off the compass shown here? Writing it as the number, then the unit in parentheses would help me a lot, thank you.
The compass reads 20 (°)
